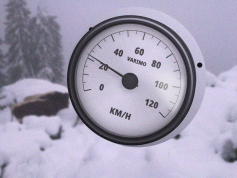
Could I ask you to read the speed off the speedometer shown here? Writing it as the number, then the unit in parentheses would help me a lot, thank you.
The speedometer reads 22.5 (km/h)
